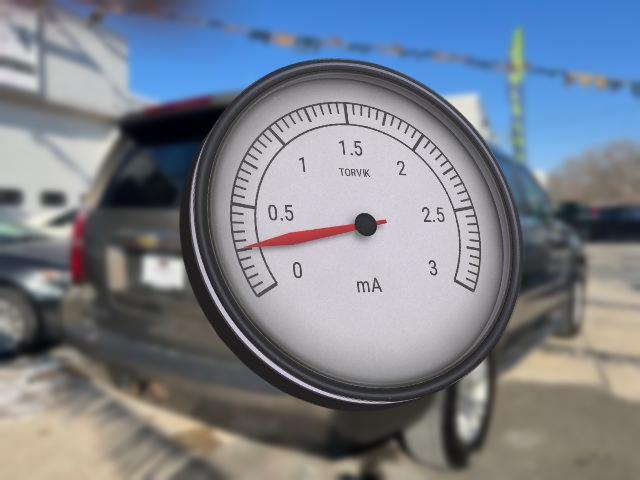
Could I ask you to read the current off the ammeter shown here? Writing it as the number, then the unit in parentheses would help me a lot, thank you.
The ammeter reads 0.25 (mA)
